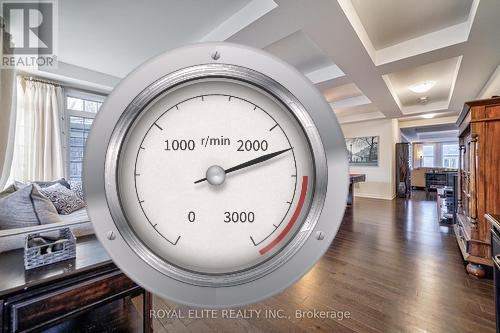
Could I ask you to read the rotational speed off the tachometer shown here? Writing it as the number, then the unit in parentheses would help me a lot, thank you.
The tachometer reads 2200 (rpm)
